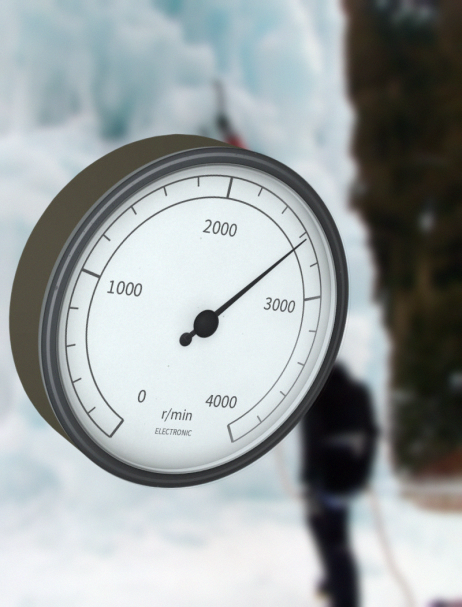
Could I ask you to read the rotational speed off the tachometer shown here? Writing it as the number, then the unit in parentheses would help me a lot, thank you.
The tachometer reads 2600 (rpm)
